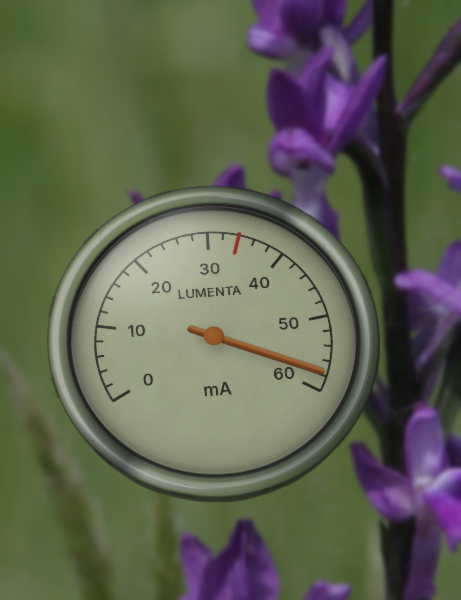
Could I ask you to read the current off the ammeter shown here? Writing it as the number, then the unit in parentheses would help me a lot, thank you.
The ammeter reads 58 (mA)
